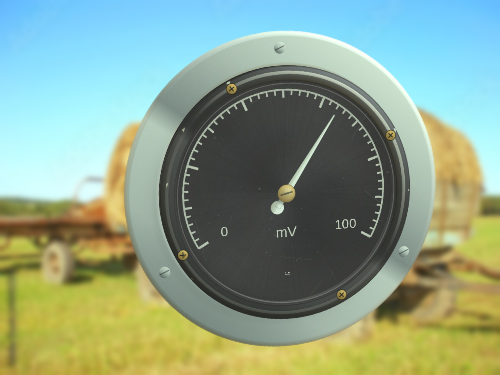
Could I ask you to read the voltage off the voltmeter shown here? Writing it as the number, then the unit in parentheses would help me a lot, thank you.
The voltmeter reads 64 (mV)
